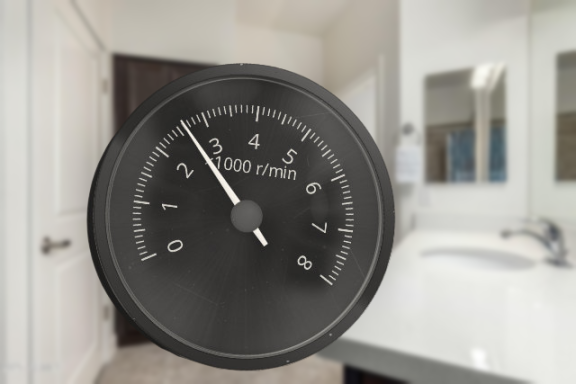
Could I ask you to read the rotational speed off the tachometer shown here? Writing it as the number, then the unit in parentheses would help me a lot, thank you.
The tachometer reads 2600 (rpm)
